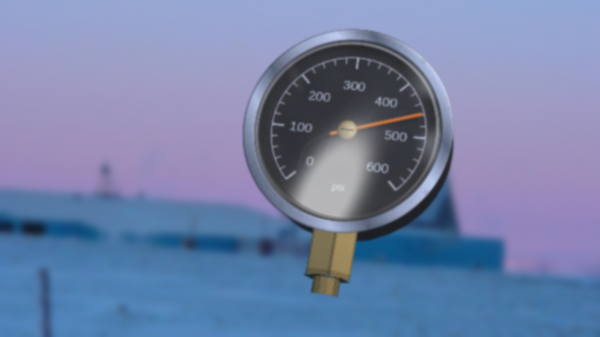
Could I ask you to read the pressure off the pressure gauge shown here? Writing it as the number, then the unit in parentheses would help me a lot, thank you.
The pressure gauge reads 460 (psi)
